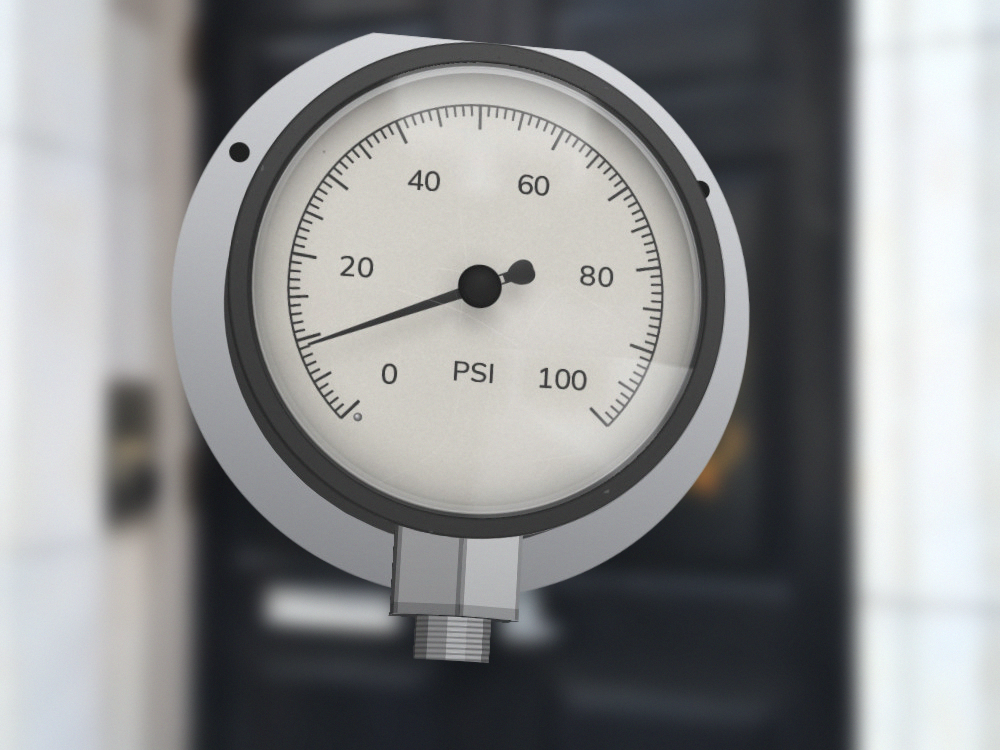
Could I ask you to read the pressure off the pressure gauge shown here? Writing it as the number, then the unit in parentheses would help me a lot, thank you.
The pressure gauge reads 9 (psi)
